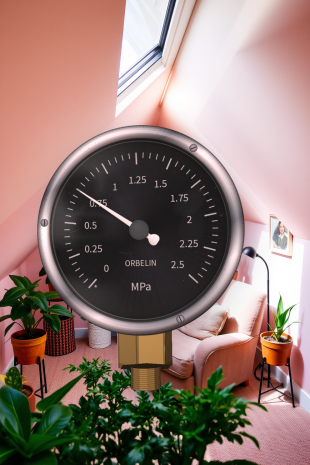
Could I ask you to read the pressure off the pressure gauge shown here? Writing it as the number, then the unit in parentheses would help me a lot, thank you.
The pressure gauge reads 0.75 (MPa)
